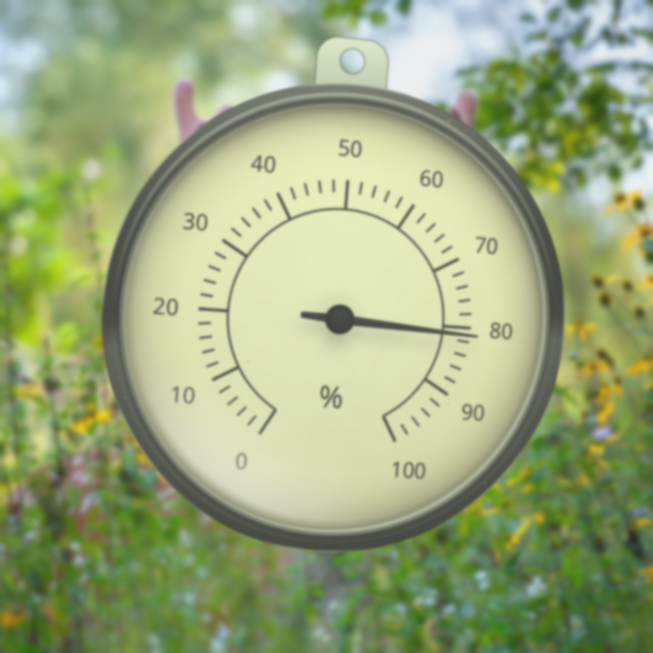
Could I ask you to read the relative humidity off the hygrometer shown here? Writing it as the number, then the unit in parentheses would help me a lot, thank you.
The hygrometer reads 81 (%)
